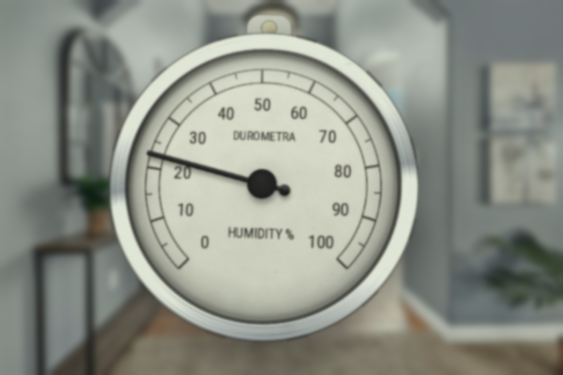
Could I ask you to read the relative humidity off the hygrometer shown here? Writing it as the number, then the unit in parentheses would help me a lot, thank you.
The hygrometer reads 22.5 (%)
